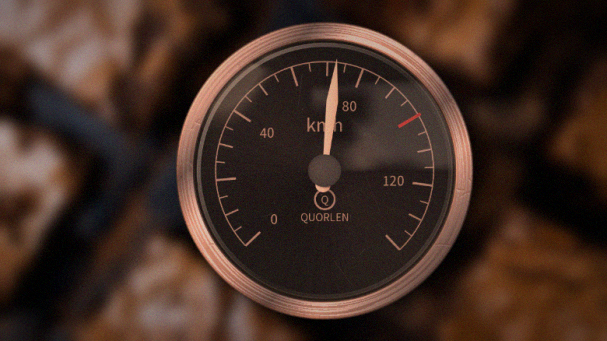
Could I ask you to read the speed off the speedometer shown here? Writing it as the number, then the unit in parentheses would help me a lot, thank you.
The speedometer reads 72.5 (km/h)
